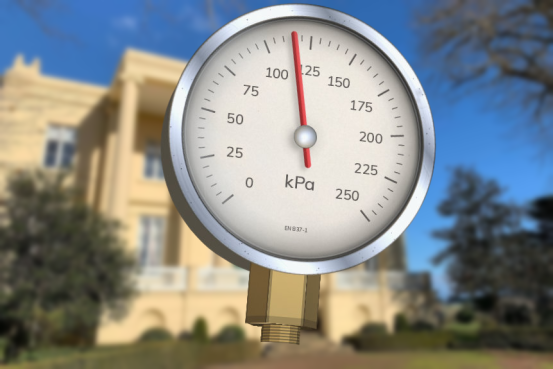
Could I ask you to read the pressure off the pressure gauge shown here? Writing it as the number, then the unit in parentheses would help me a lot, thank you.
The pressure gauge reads 115 (kPa)
